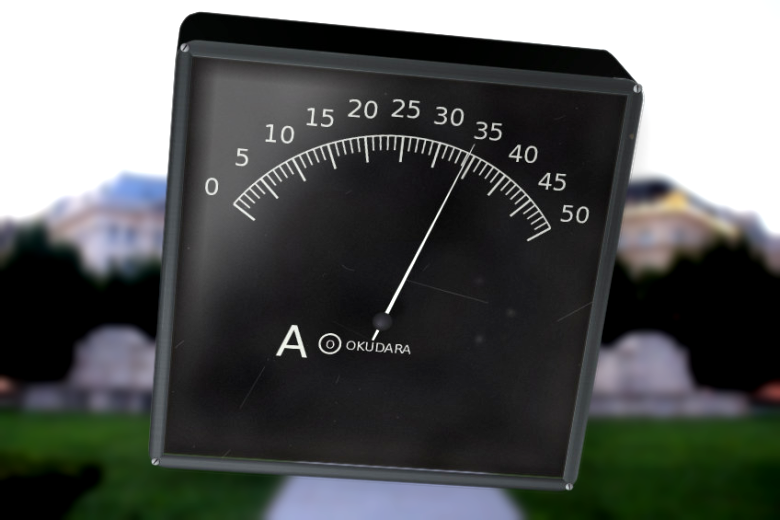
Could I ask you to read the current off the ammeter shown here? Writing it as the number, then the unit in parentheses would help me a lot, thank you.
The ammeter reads 34 (A)
